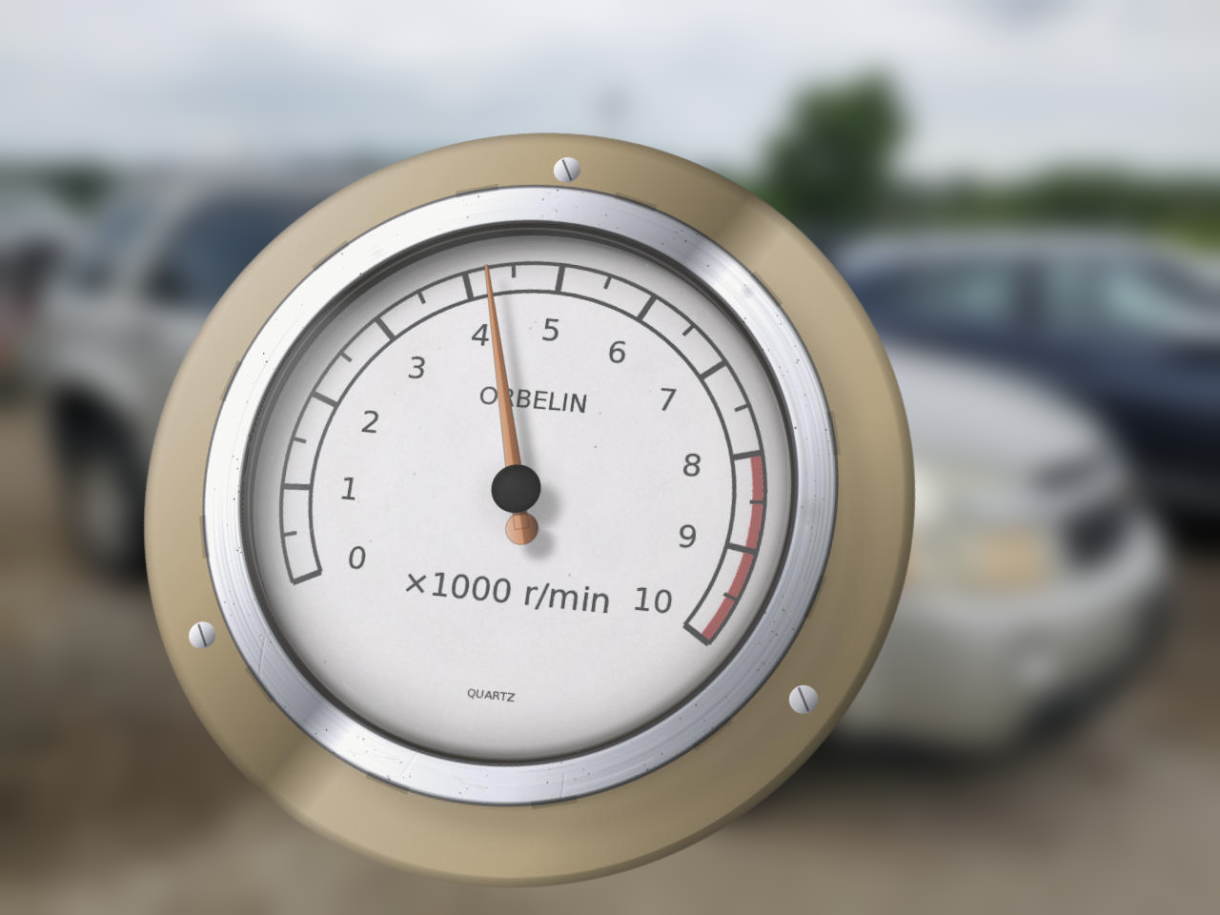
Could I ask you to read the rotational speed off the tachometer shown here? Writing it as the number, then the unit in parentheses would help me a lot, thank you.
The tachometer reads 4250 (rpm)
